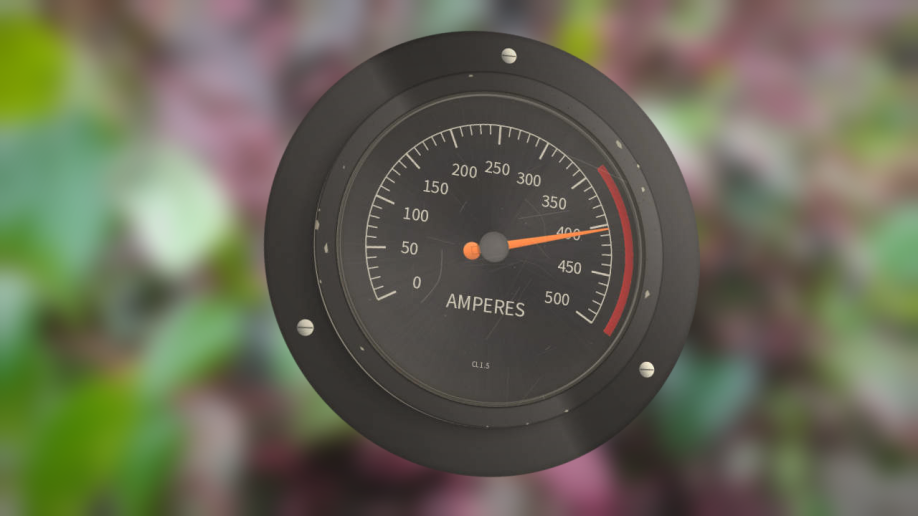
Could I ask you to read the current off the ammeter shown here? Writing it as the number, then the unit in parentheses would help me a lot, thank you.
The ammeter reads 405 (A)
